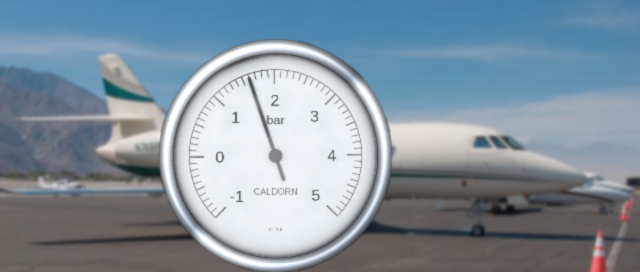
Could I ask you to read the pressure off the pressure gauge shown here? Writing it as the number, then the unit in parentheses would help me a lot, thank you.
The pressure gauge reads 1.6 (bar)
